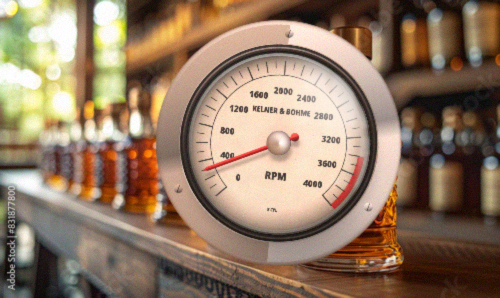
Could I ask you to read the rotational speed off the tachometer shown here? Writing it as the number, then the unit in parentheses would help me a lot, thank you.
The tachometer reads 300 (rpm)
